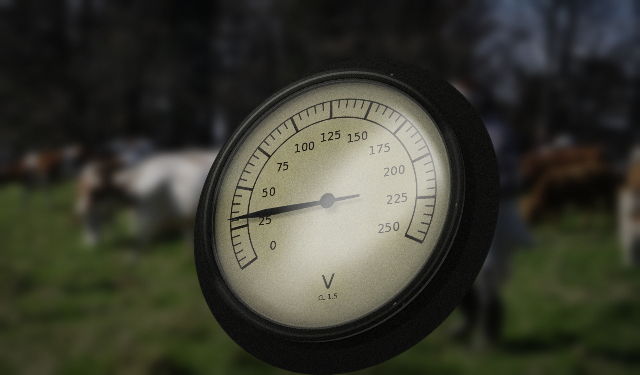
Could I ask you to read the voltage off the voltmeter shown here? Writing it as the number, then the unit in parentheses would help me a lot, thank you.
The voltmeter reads 30 (V)
